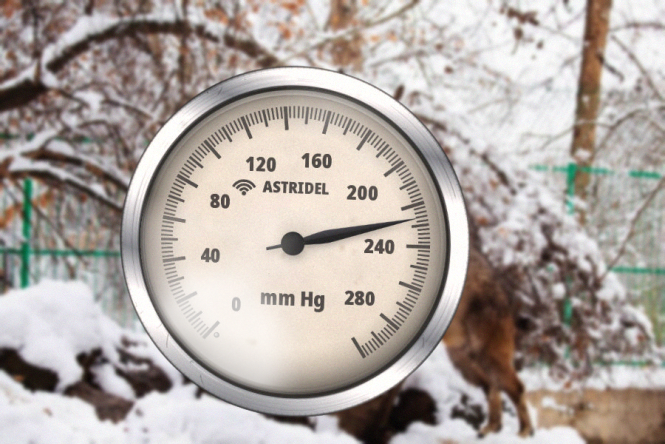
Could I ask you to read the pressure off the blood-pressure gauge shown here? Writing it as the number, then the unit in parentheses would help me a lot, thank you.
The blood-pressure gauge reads 226 (mmHg)
